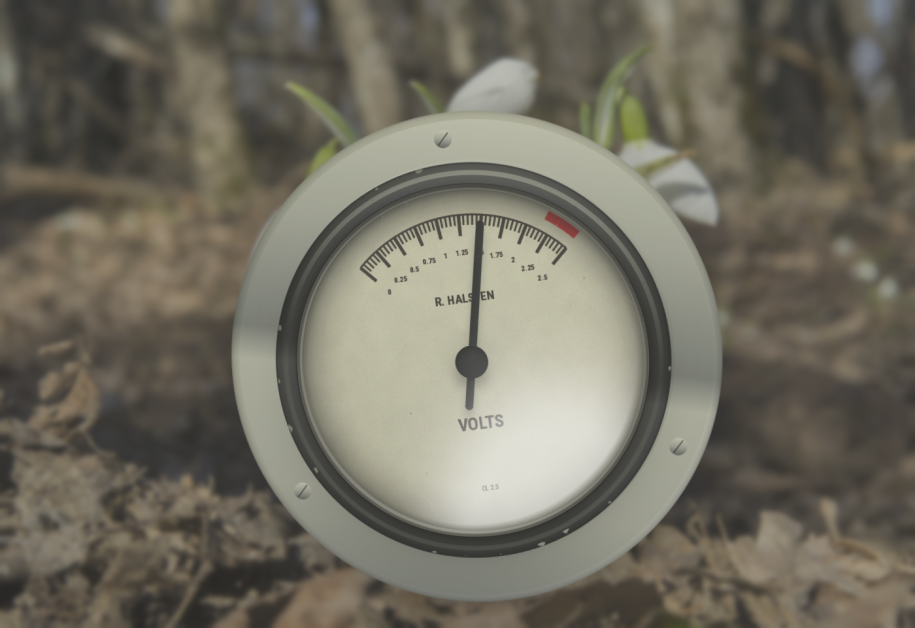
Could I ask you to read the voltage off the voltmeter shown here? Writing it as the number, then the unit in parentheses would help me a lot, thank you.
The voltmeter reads 1.5 (V)
